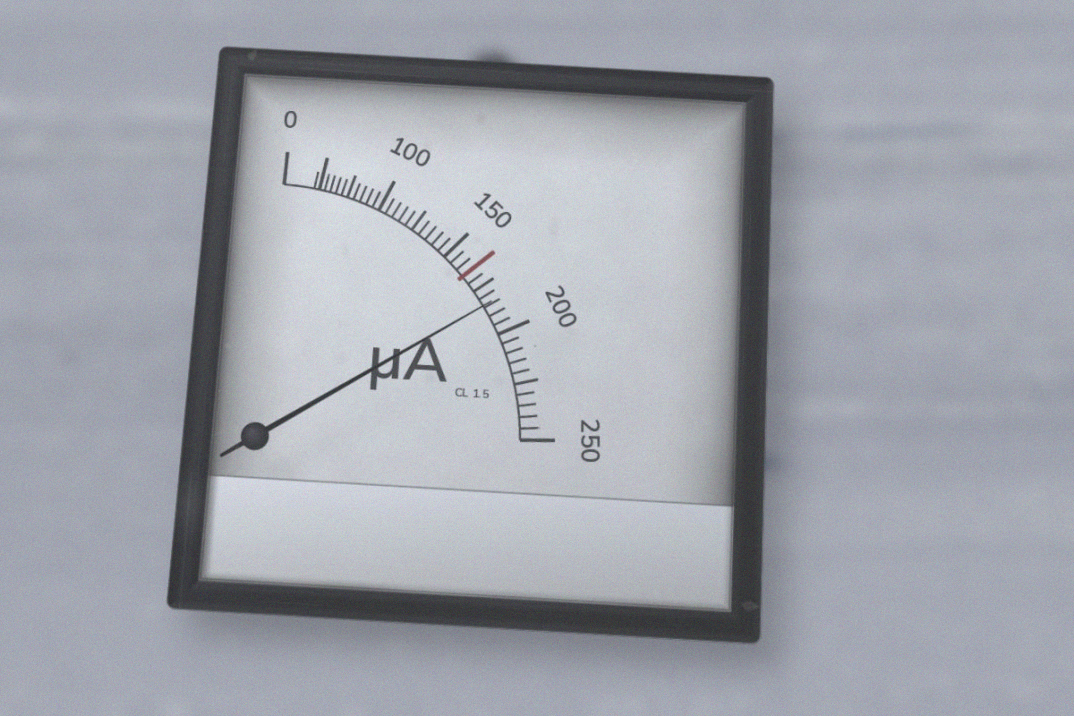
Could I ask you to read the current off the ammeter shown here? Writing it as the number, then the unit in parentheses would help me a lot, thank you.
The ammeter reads 185 (µA)
